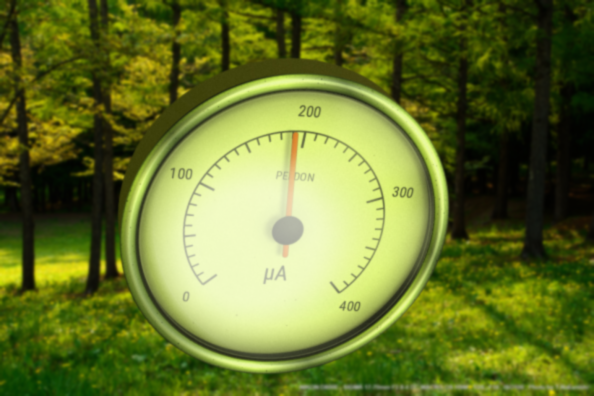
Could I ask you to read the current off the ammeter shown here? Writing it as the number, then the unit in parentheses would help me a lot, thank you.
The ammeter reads 190 (µA)
